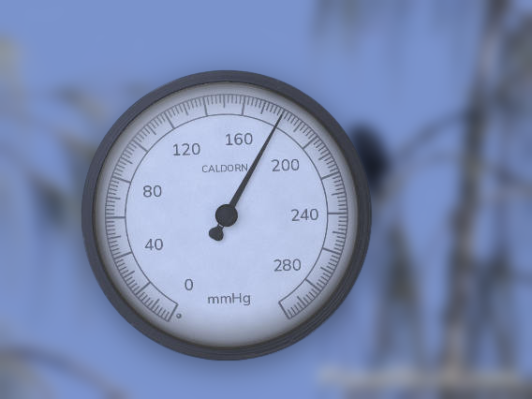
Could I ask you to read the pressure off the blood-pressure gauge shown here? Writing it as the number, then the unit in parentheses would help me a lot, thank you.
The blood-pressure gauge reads 180 (mmHg)
